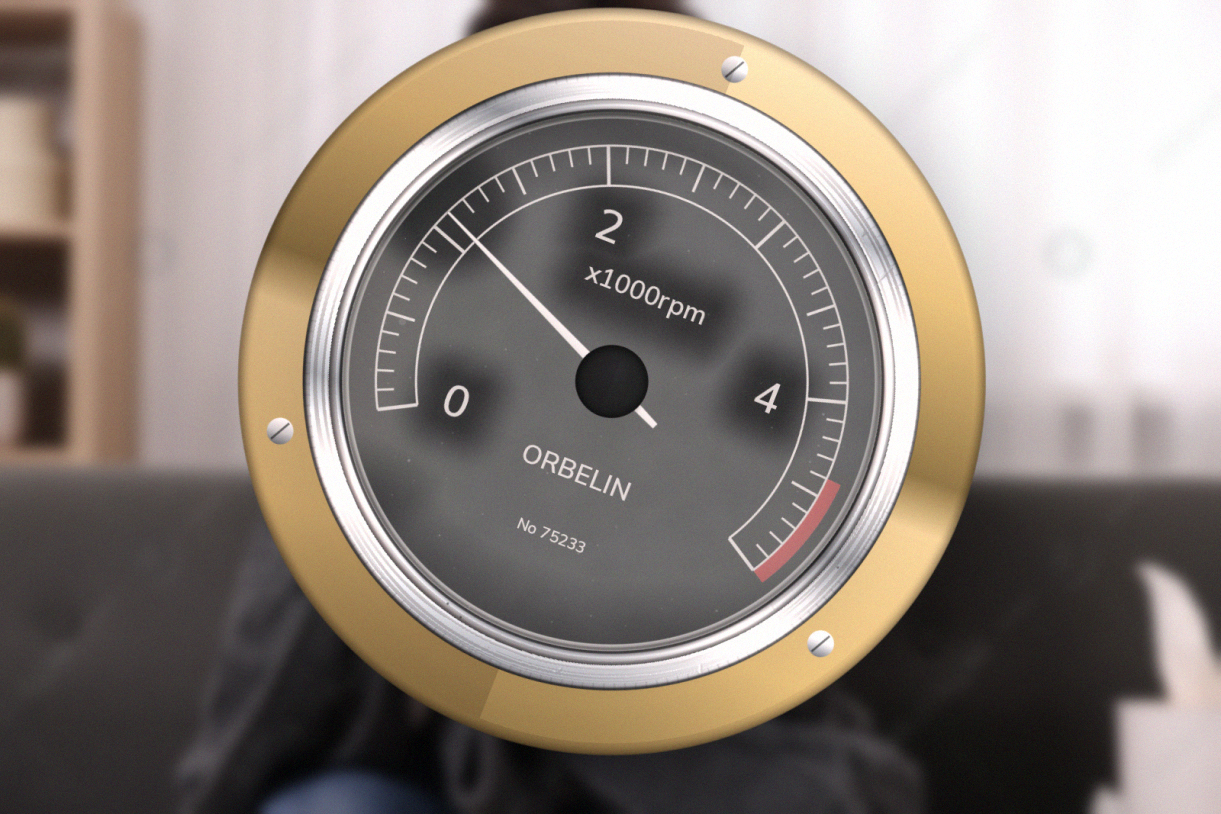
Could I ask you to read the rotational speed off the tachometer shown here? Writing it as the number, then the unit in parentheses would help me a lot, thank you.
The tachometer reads 1100 (rpm)
